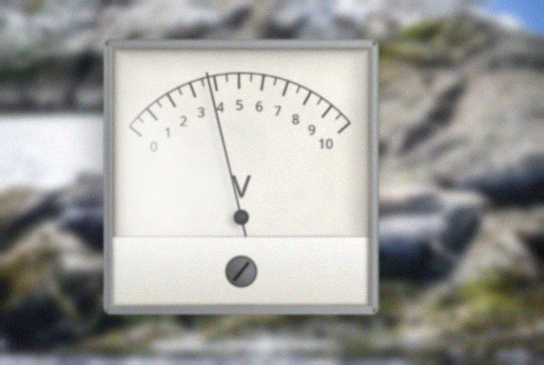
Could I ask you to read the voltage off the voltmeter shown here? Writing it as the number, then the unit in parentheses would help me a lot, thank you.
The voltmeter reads 3.75 (V)
